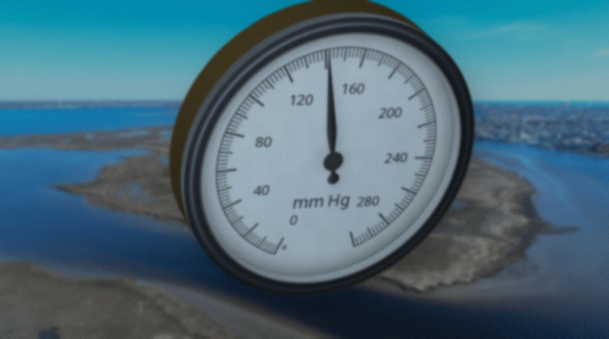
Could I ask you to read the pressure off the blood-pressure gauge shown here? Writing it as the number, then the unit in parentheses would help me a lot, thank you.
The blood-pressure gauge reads 140 (mmHg)
